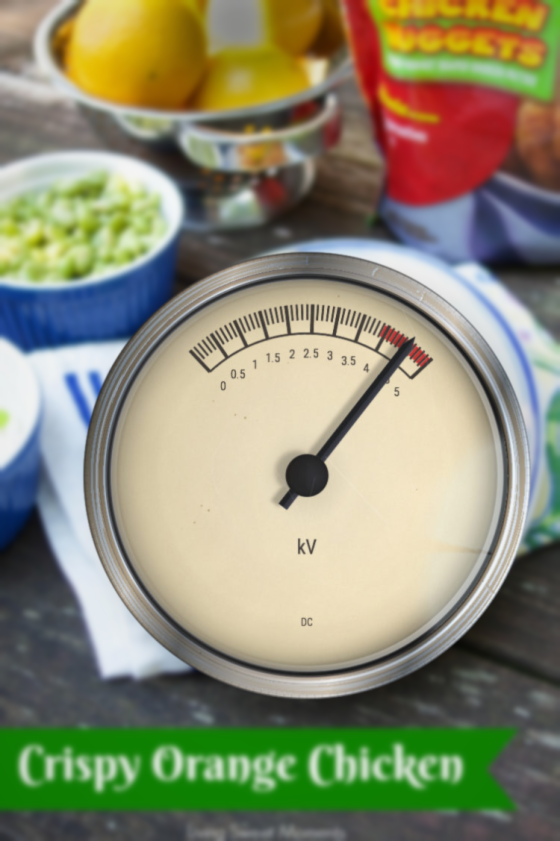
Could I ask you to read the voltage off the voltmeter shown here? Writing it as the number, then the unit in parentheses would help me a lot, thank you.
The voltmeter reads 4.5 (kV)
